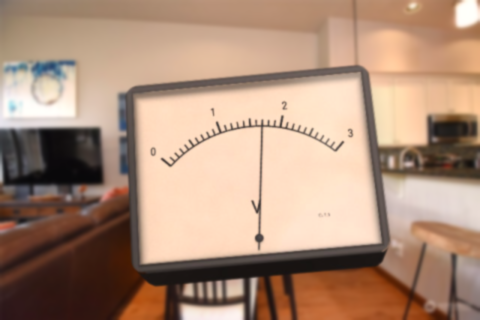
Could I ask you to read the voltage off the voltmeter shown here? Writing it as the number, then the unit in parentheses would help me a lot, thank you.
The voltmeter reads 1.7 (V)
